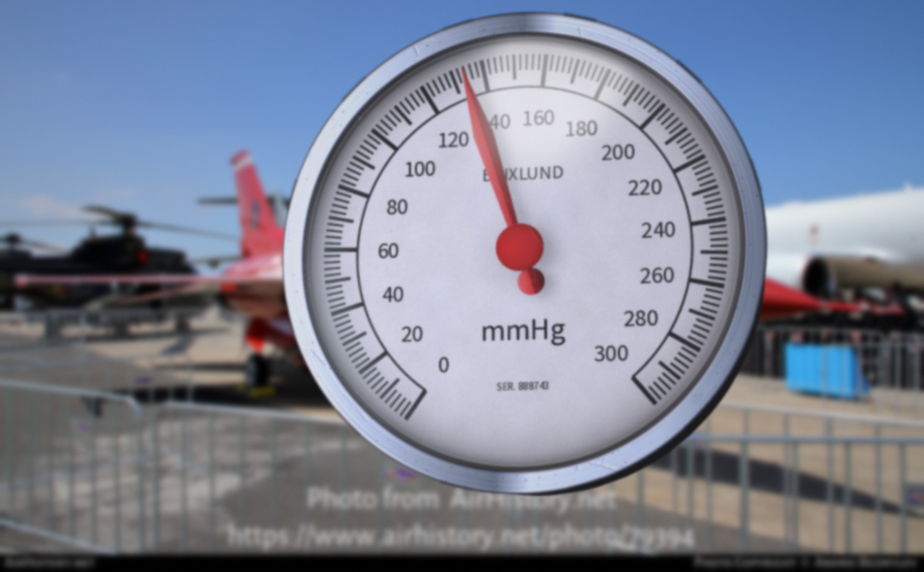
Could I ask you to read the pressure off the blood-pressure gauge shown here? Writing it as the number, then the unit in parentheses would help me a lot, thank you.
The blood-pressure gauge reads 134 (mmHg)
